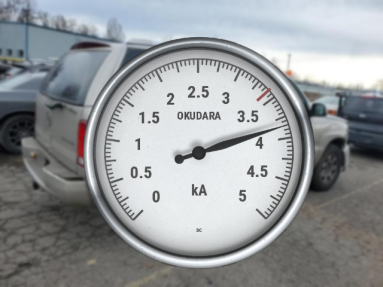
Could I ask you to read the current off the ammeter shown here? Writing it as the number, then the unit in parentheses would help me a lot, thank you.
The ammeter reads 3.85 (kA)
